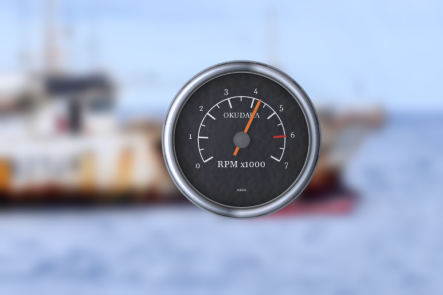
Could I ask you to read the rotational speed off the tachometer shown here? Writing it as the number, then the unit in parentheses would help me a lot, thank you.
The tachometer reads 4250 (rpm)
